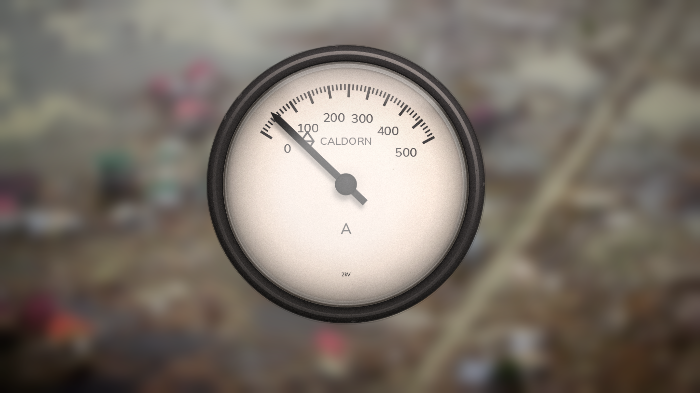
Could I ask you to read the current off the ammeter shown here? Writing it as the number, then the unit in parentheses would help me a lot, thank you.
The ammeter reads 50 (A)
